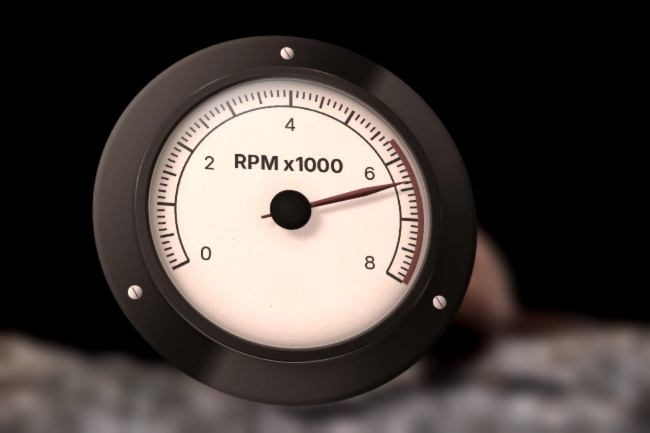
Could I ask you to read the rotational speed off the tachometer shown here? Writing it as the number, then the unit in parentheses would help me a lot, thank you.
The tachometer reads 6400 (rpm)
